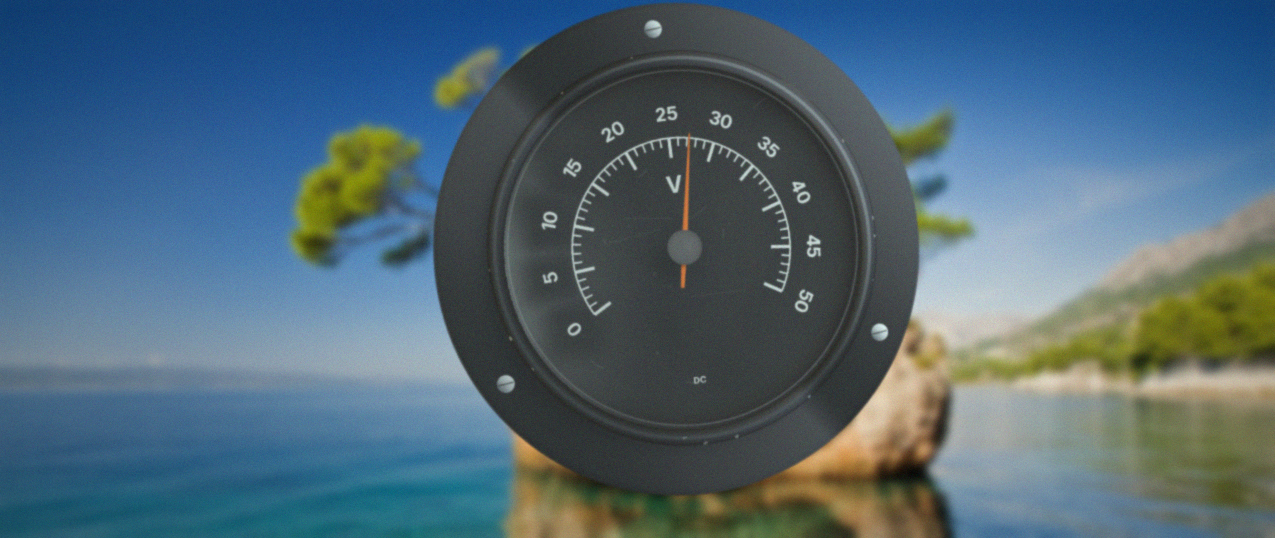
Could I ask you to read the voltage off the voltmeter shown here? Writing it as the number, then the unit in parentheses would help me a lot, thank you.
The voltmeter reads 27 (V)
